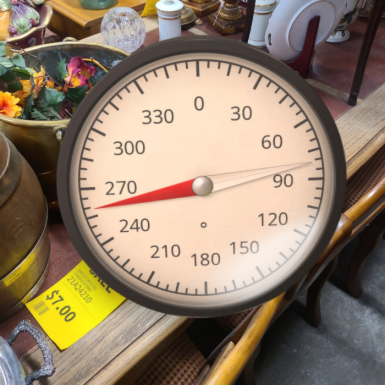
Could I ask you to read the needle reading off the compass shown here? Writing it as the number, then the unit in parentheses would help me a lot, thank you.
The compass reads 260 (°)
